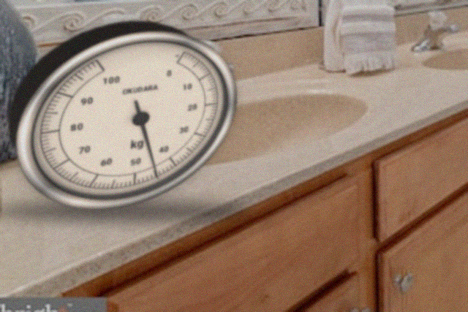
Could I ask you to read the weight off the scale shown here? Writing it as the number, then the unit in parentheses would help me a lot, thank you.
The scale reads 45 (kg)
